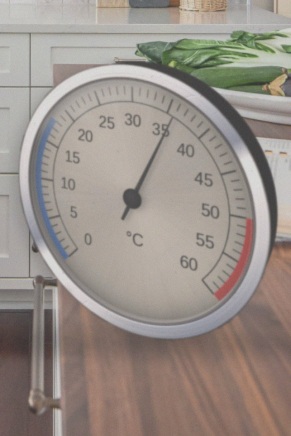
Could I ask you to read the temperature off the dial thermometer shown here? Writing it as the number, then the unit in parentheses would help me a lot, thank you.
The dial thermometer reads 36 (°C)
